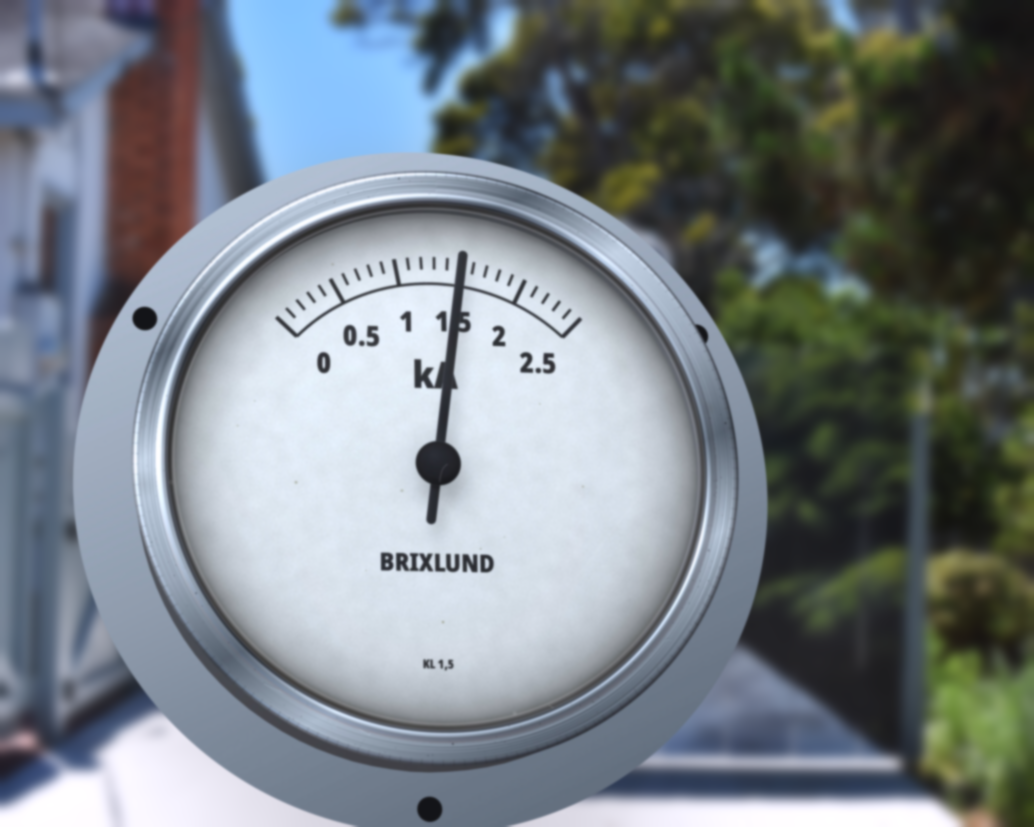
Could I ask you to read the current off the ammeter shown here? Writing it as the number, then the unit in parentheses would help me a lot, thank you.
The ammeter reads 1.5 (kA)
